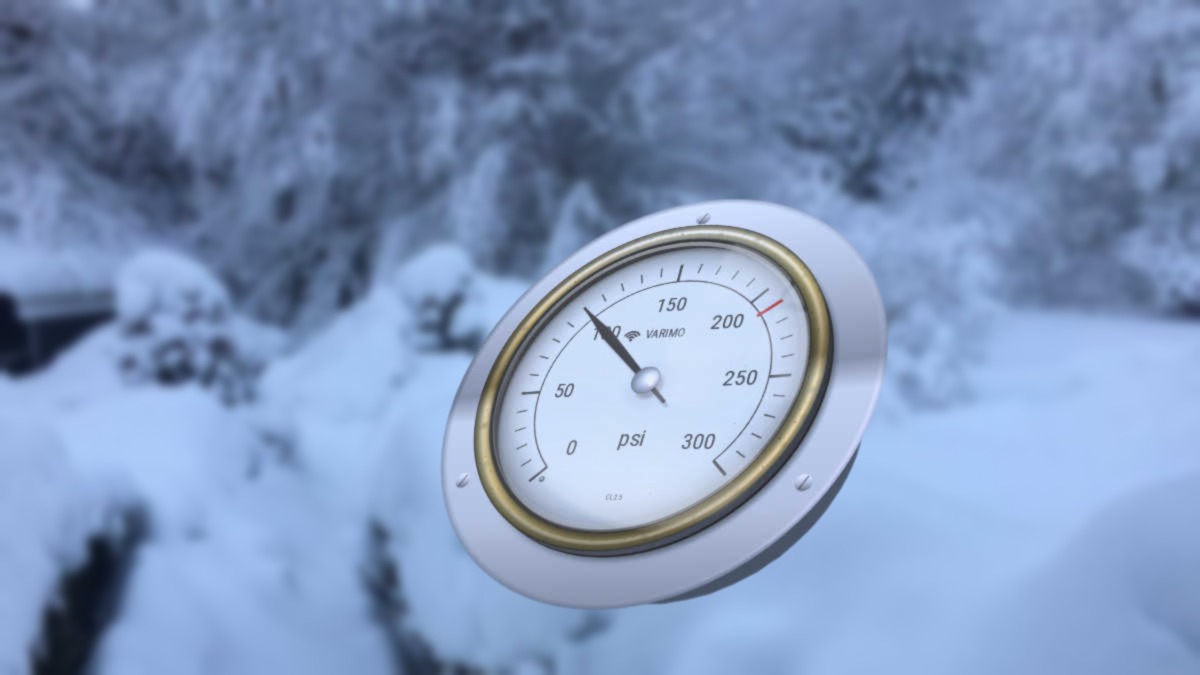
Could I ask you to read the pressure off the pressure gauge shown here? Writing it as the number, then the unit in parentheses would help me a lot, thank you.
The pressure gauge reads 100 (psi)
